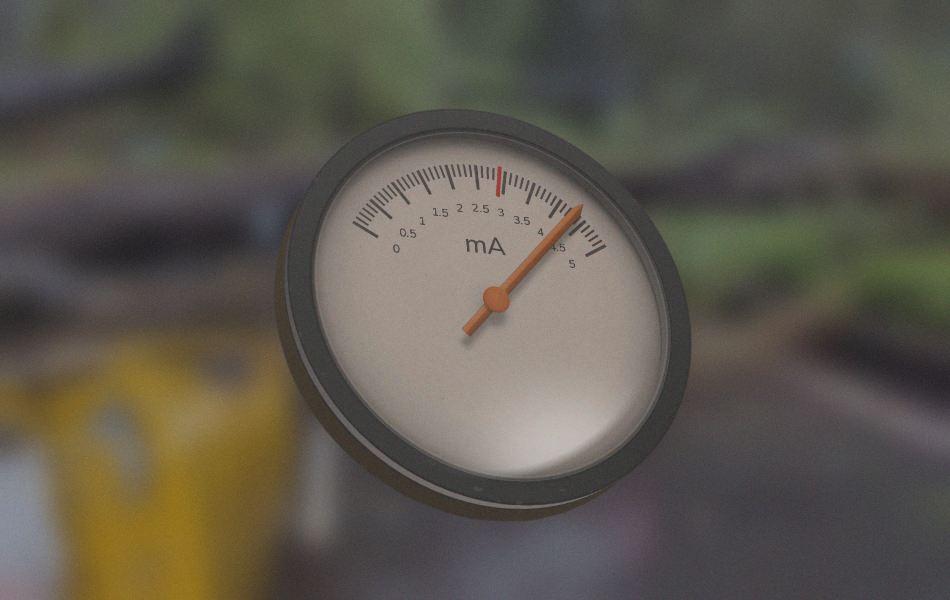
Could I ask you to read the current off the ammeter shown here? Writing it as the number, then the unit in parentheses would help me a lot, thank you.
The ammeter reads 4.3 (mA)
